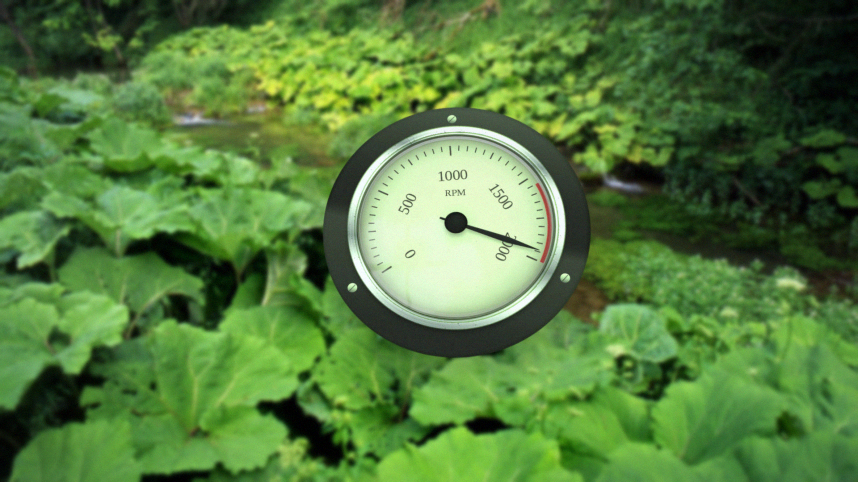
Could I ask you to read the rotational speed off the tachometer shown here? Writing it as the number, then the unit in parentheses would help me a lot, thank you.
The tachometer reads 1950 (rpm)
